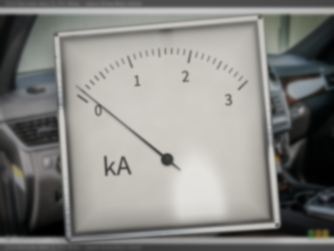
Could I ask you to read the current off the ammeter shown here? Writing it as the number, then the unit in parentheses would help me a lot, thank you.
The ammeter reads 0.1 (kA)
